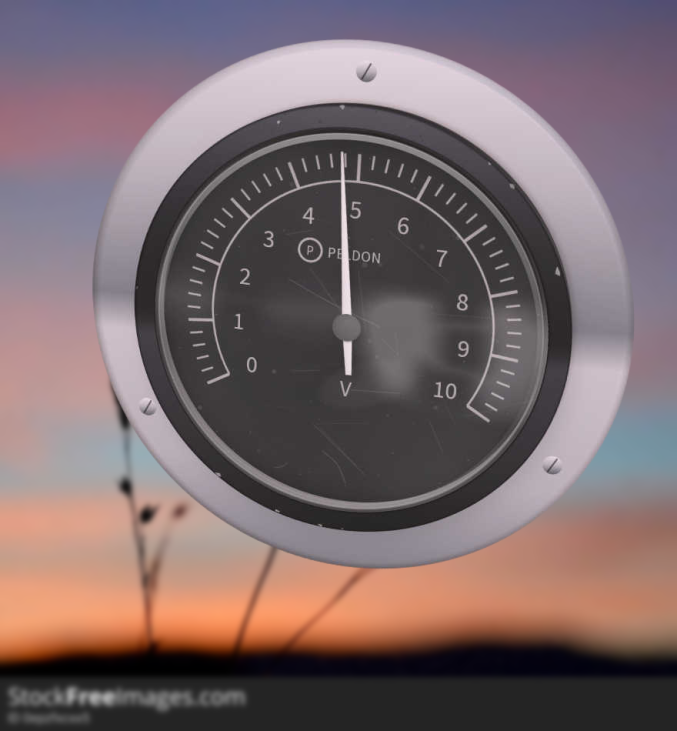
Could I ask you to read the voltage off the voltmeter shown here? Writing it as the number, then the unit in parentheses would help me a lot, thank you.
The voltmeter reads 4.8 (V)
